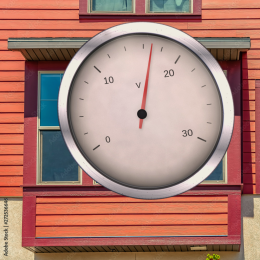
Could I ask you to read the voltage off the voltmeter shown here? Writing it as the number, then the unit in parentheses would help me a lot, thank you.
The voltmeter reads 17 (V)
